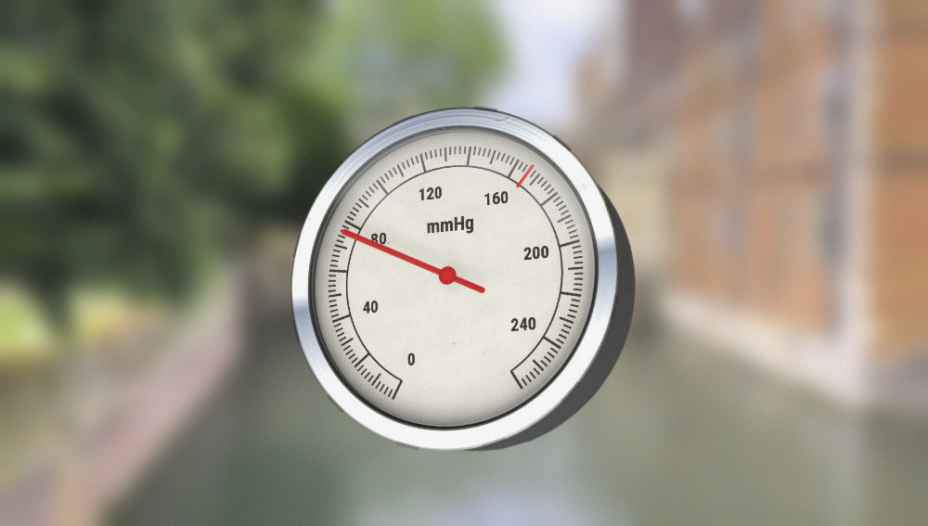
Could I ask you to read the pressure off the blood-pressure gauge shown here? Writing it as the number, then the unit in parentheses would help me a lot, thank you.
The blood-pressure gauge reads 76 (mmHg)
